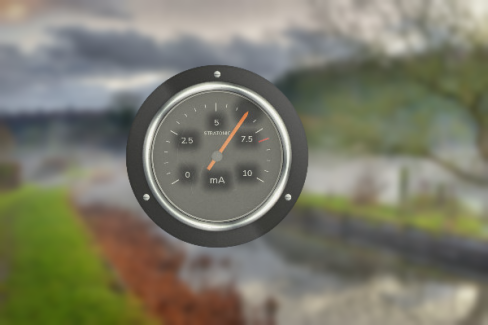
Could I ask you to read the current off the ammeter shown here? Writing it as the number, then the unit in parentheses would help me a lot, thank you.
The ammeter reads 6.5 (mA)
